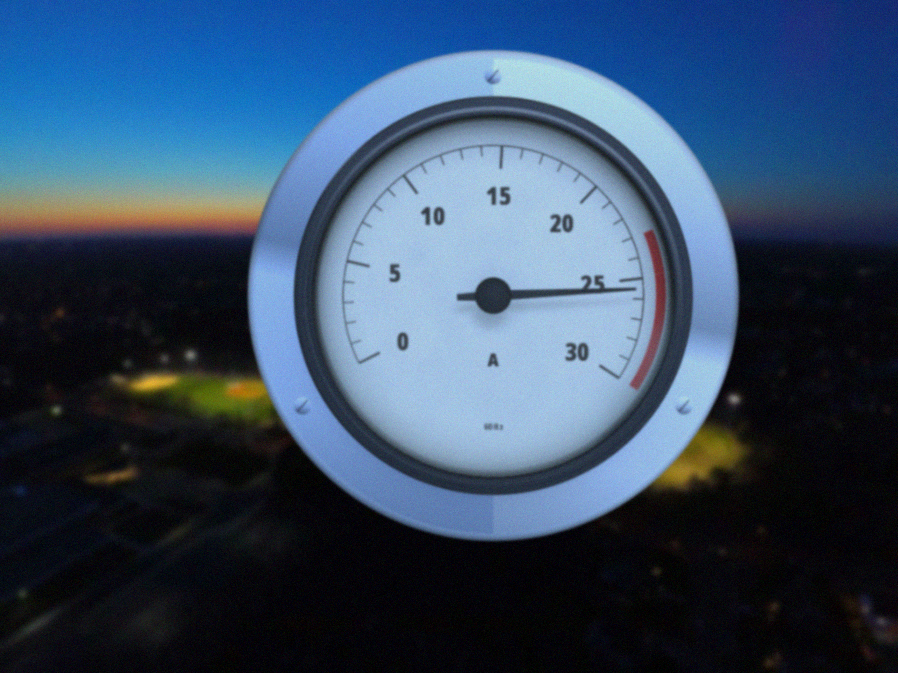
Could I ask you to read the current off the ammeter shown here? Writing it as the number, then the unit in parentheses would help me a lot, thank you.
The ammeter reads 25.5 (A)
